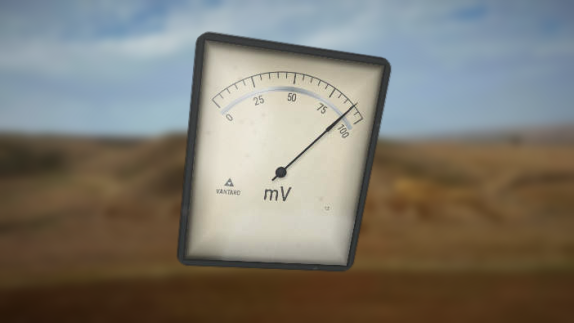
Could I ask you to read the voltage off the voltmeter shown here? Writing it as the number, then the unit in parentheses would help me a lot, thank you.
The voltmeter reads 90 (mV)
